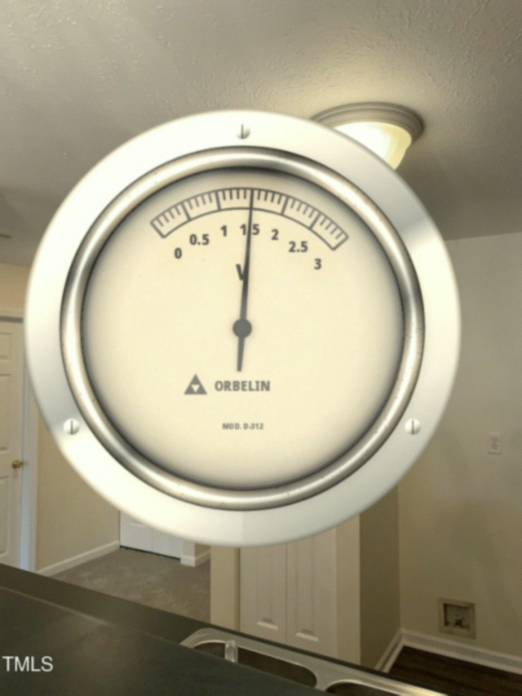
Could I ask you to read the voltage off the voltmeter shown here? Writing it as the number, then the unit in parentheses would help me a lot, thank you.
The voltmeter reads 1.5 (V)
